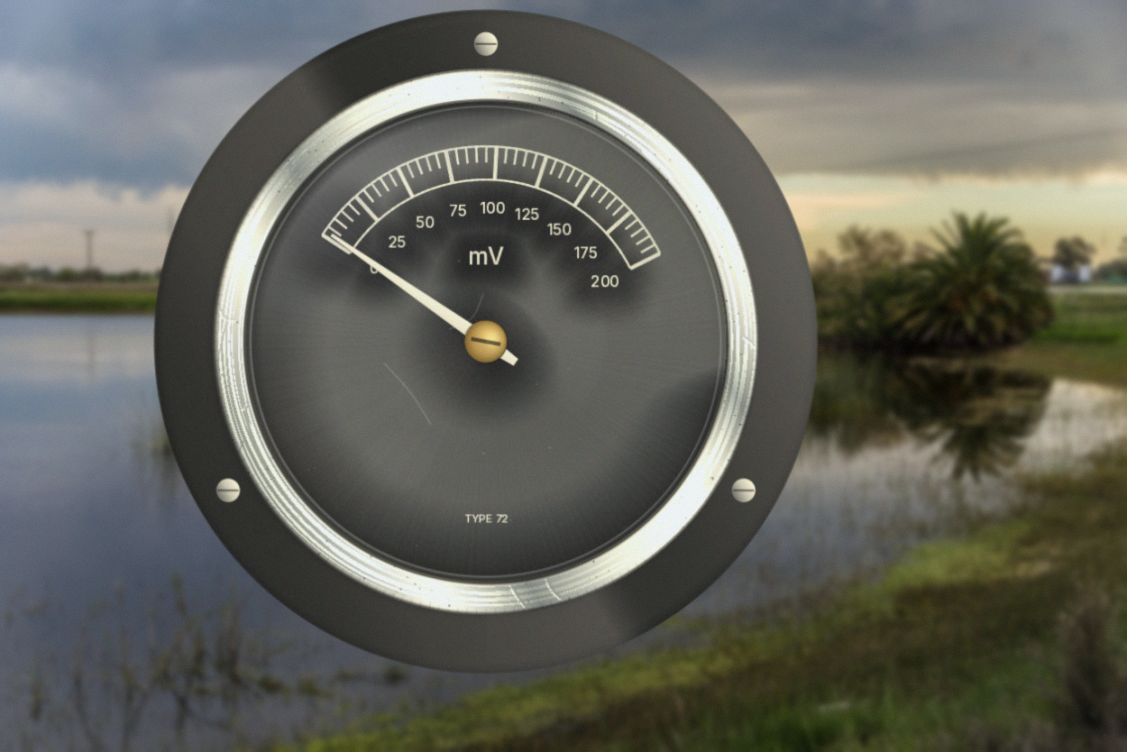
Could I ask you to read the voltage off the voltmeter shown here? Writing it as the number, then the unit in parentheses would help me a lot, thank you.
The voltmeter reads 2.5 (mV)
